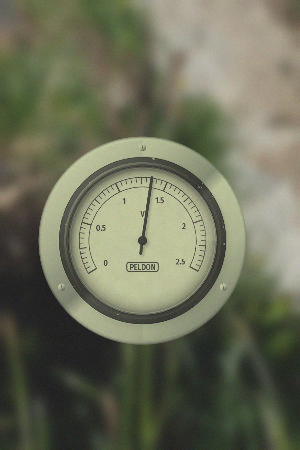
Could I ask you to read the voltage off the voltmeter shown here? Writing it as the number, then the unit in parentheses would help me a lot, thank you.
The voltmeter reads 1.35 (V)
